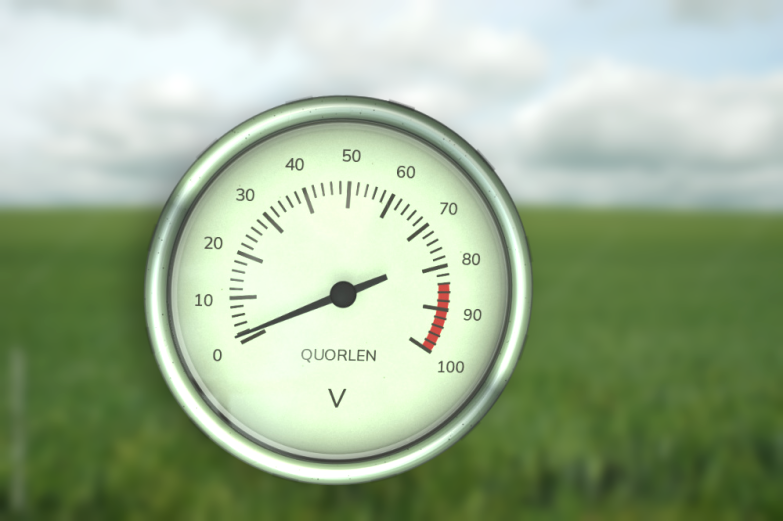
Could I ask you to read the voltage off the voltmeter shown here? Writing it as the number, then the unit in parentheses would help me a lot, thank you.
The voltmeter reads 2 (V)
